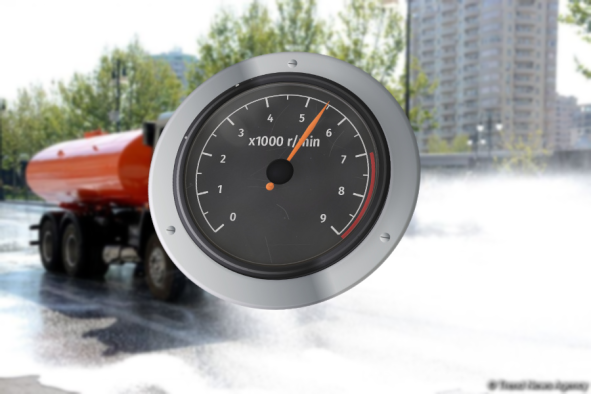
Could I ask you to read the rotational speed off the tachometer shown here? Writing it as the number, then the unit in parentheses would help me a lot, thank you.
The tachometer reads 5500 (rpm)
